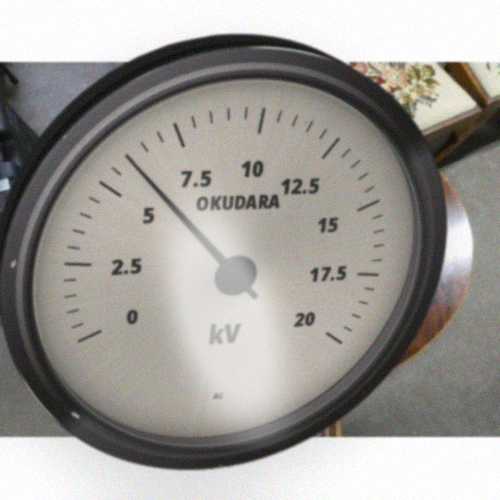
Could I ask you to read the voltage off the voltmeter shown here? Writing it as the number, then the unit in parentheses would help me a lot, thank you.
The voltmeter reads 6 (kV)
